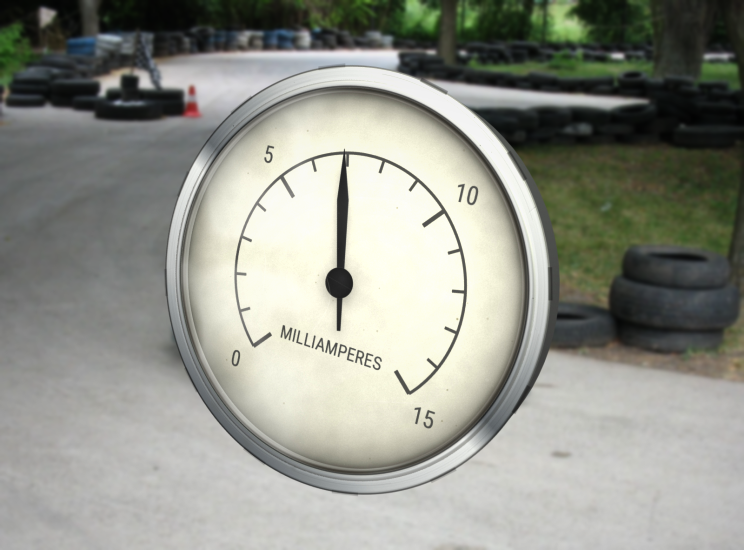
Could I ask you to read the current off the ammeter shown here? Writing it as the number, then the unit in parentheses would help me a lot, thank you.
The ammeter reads 7 (mA)
